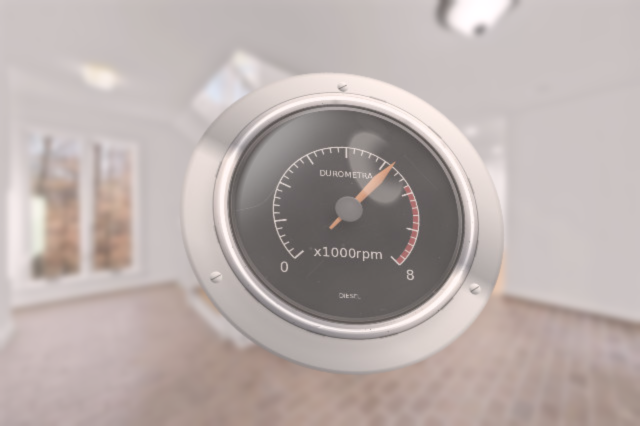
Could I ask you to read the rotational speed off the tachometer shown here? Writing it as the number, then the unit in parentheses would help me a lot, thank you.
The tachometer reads 5200 (rpm)
